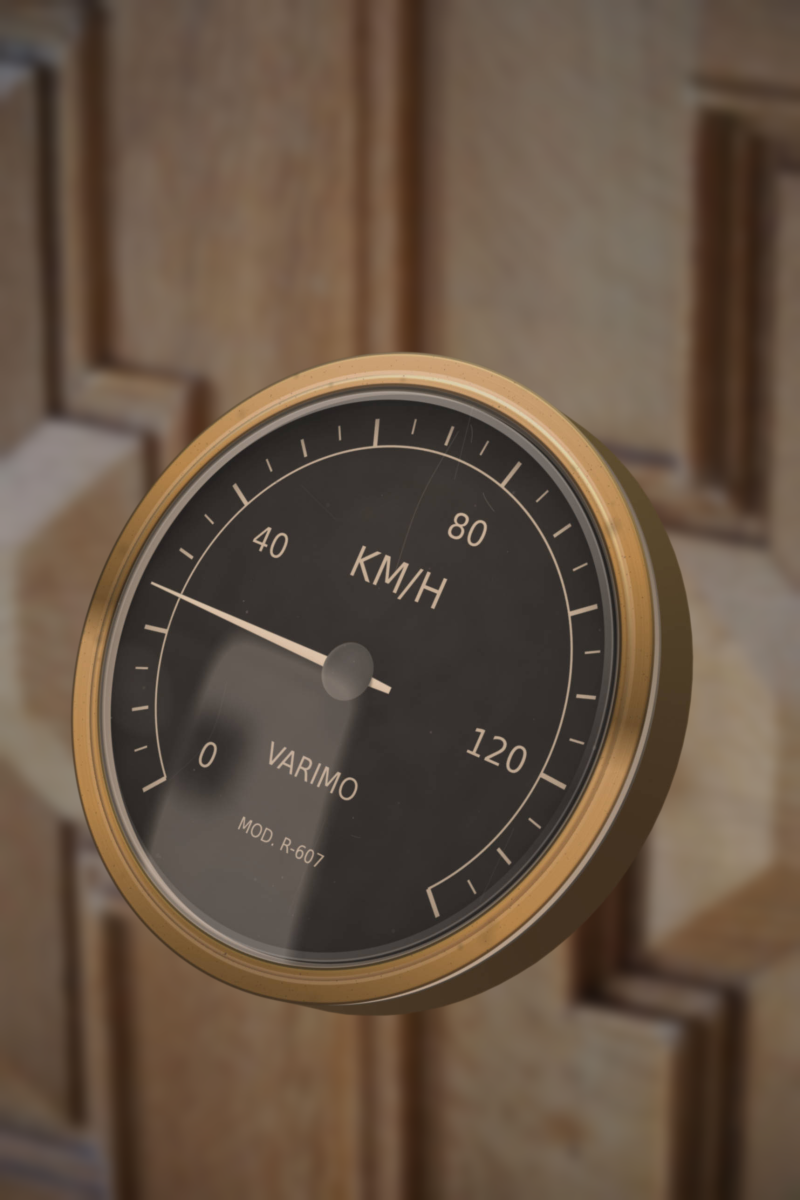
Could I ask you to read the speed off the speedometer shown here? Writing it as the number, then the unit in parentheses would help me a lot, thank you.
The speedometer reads 25 (km/h)
